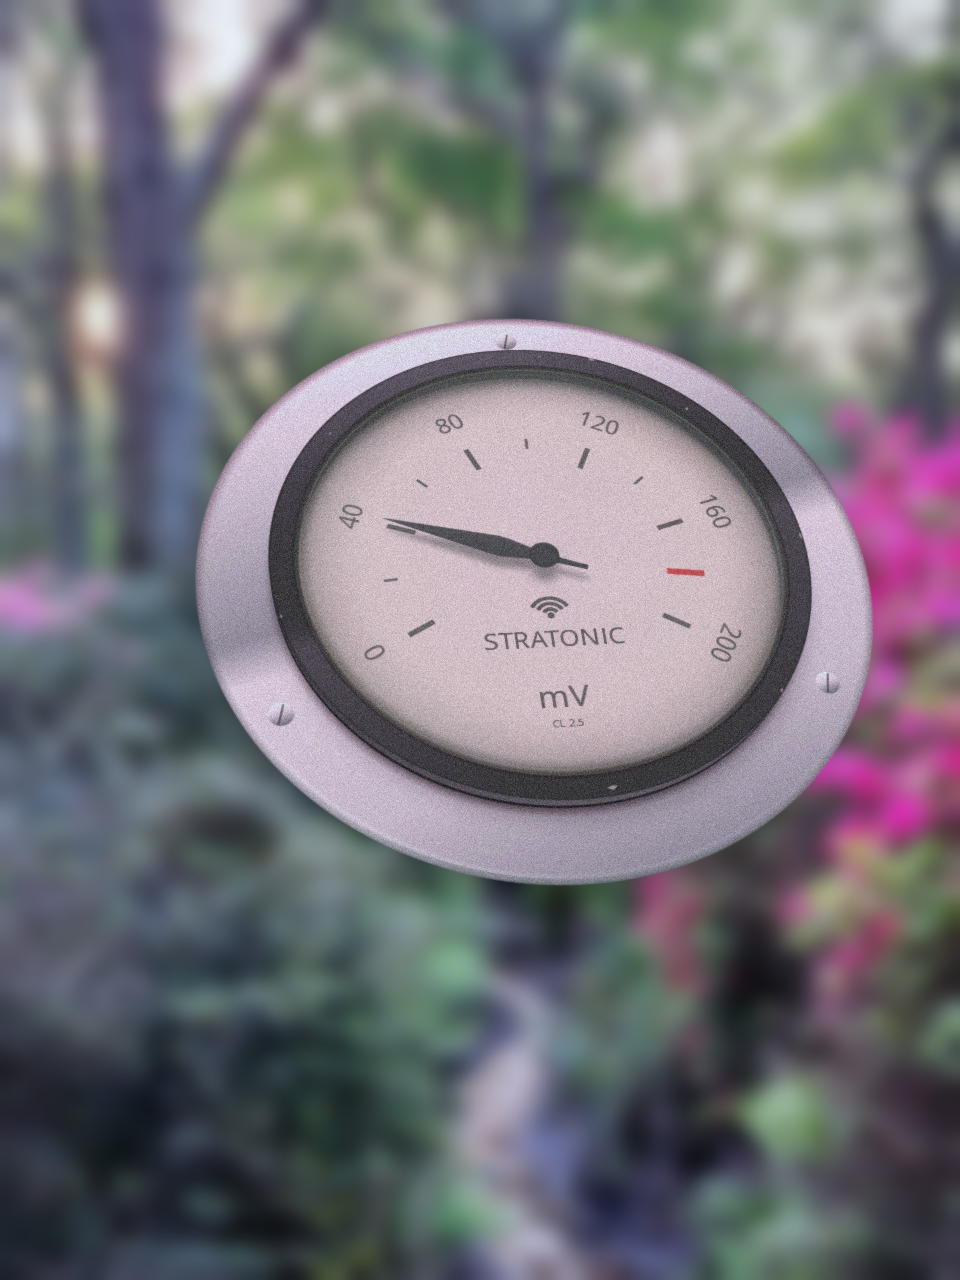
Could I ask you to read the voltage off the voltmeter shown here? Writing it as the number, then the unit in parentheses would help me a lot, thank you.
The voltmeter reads 40 (mV)
